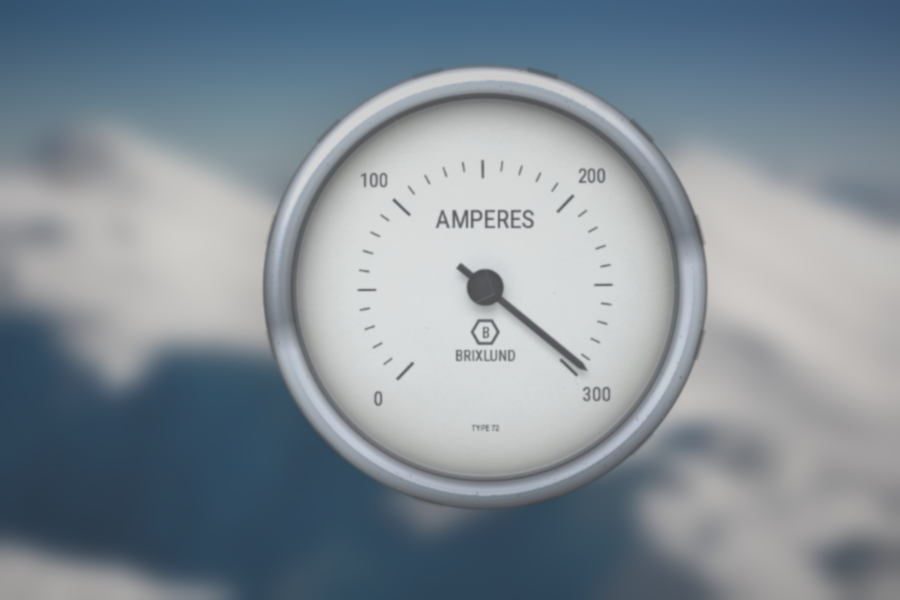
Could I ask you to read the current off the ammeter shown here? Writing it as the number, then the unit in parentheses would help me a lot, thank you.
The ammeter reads 295 (A)
